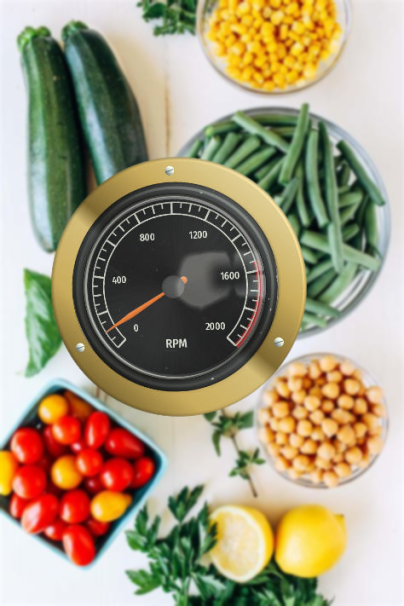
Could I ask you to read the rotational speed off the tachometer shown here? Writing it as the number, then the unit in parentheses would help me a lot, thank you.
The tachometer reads 100 (rpm)
